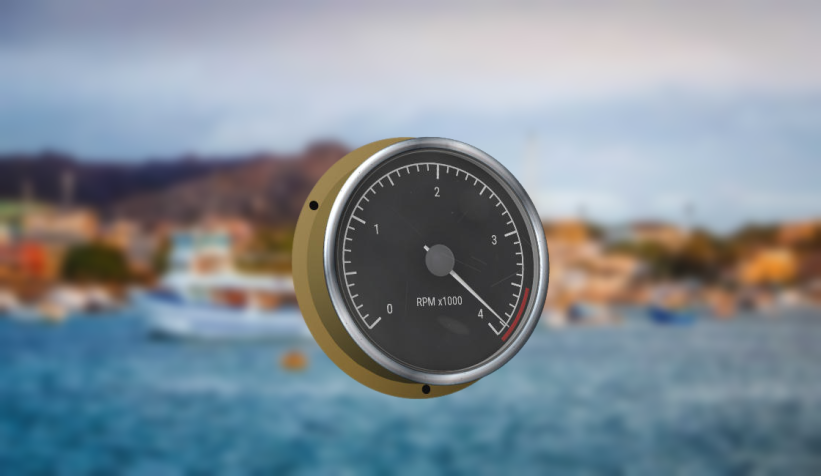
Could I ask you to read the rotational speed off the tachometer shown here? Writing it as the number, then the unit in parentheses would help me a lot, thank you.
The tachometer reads 3900 (rpm)
